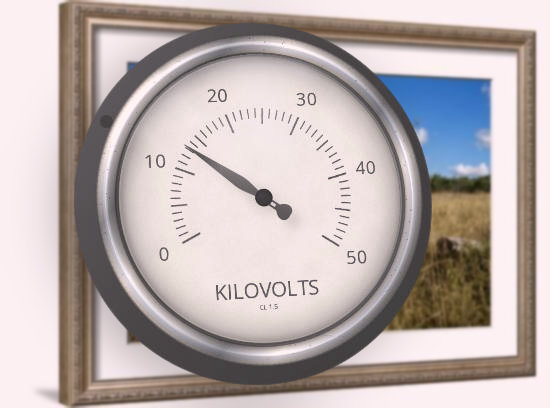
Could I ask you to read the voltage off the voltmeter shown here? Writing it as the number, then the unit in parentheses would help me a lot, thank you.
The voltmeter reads 13 (kV)
